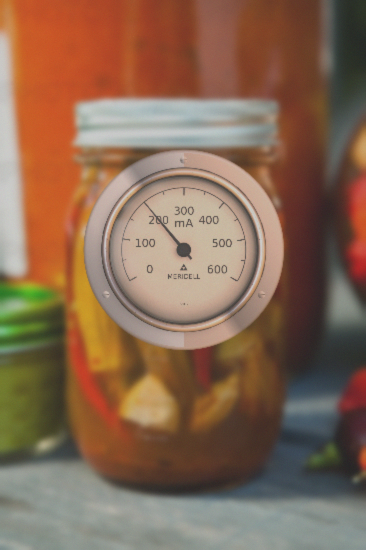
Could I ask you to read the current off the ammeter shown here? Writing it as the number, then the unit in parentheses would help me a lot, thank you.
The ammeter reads 200 (mA)
